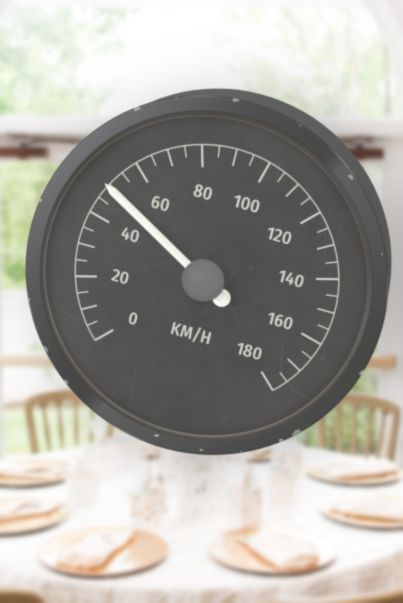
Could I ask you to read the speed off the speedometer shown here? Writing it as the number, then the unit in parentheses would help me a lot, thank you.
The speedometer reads 50 (km/h)
